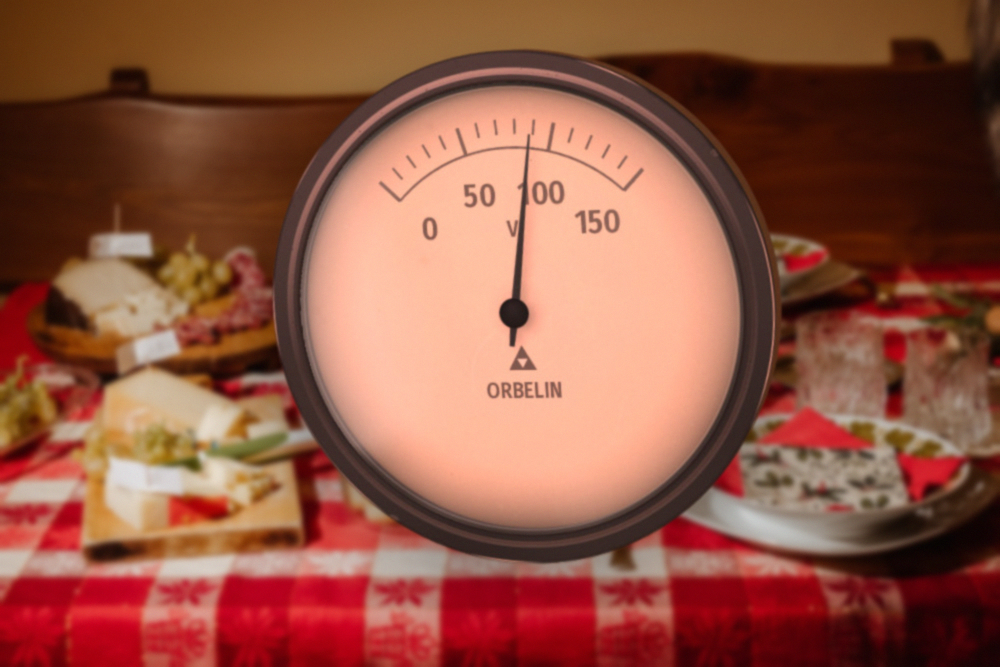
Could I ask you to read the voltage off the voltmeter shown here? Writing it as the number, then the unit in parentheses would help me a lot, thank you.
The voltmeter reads 90 (V)
